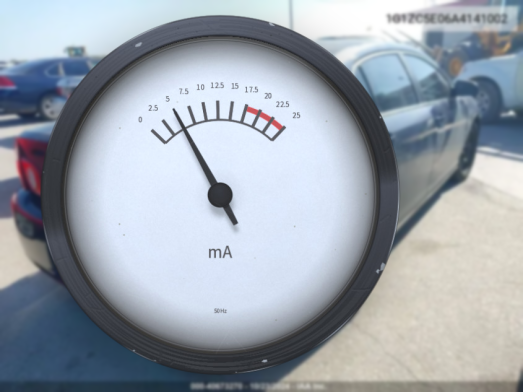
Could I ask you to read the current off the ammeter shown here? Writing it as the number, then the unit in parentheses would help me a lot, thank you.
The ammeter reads 5 (mA)
